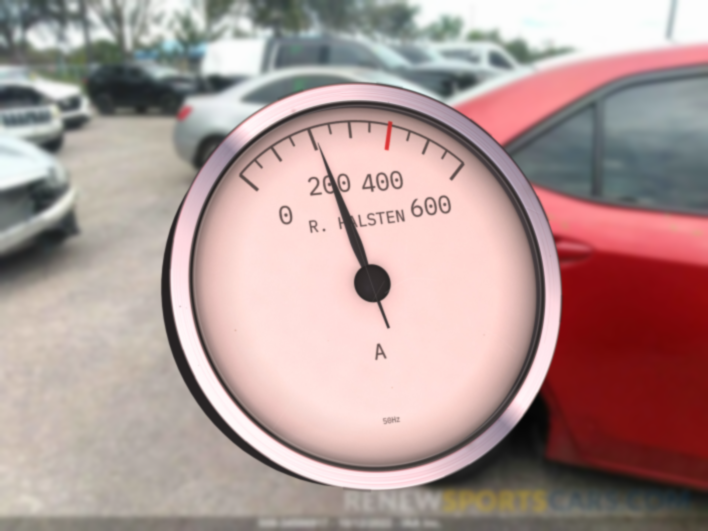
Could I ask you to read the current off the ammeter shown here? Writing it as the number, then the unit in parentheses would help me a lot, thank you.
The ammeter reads 200 (A)
